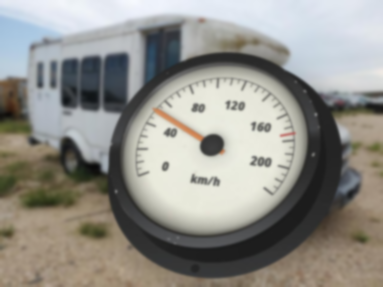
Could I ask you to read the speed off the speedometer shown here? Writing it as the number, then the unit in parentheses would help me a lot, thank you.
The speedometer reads 50 (km/h)
